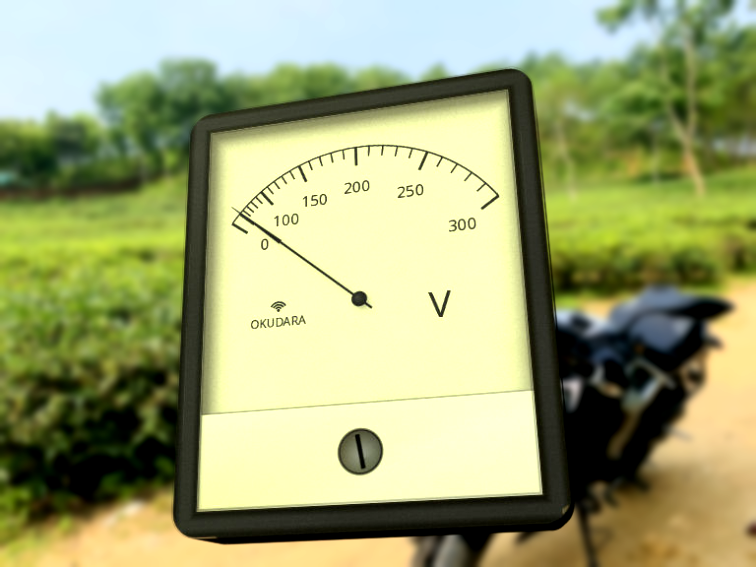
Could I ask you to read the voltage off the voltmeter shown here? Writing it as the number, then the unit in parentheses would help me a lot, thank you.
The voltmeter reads 50 (V)
